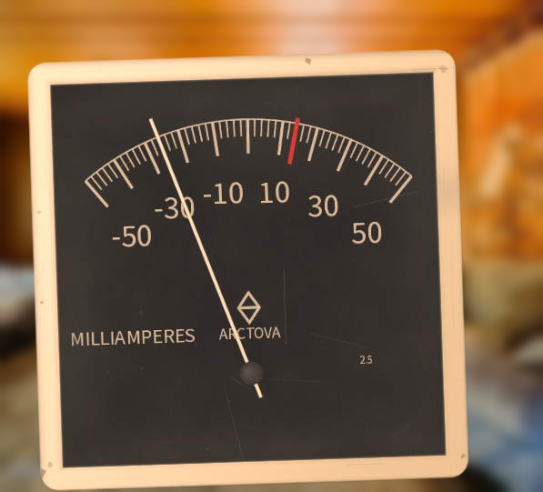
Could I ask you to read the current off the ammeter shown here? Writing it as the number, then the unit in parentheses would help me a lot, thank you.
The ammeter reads -26 (mA)
